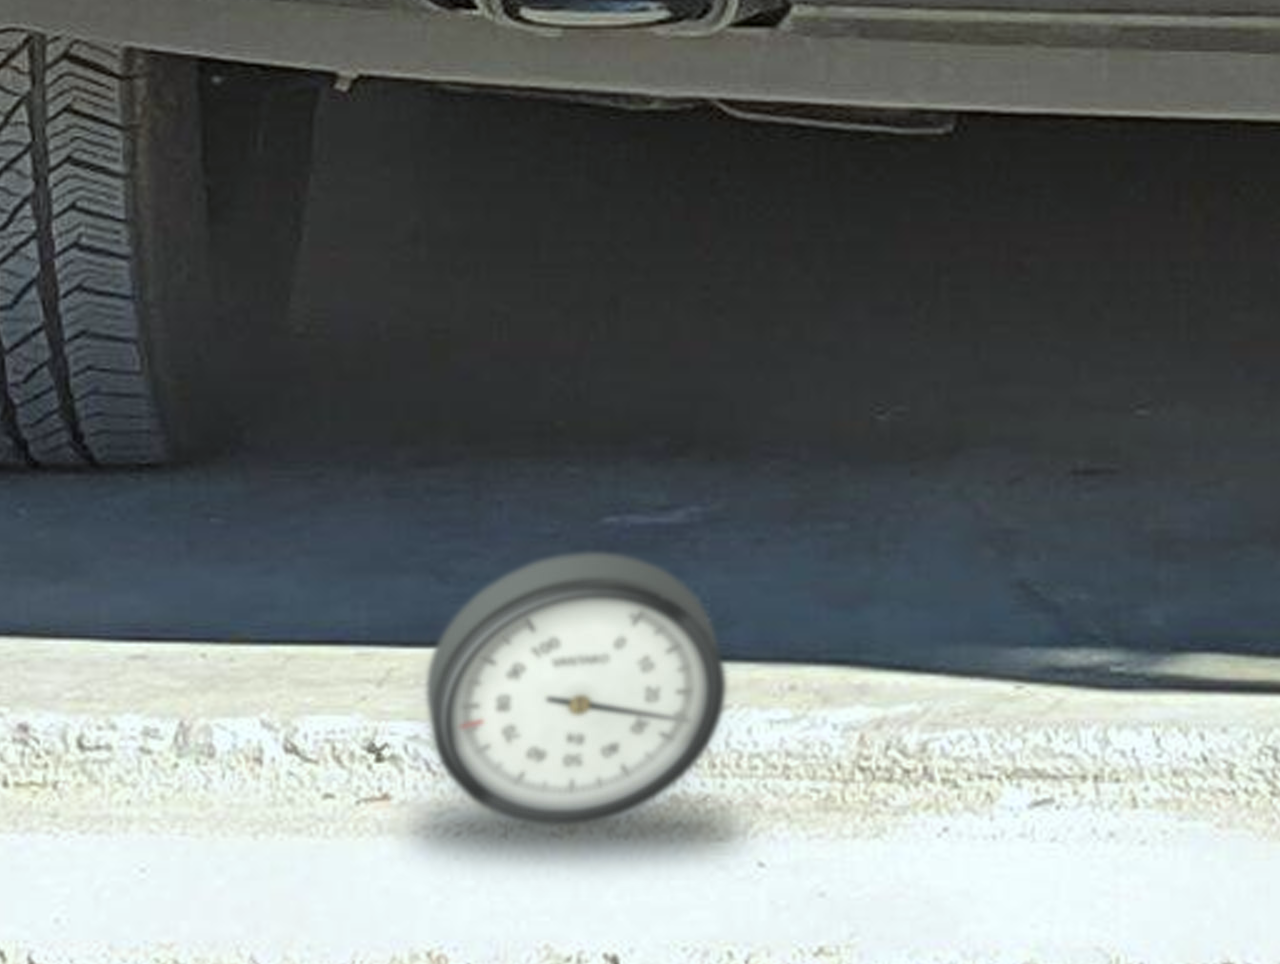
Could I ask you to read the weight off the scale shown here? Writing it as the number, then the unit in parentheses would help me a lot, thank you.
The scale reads 25 (kg)
